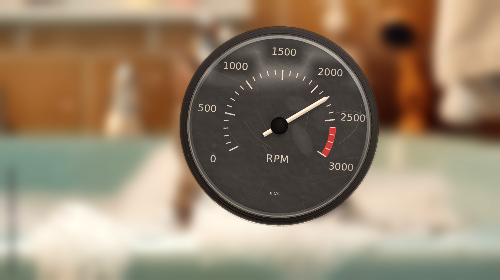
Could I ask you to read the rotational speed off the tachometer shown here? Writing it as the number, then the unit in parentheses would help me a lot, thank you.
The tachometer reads 2200 (rpm)
